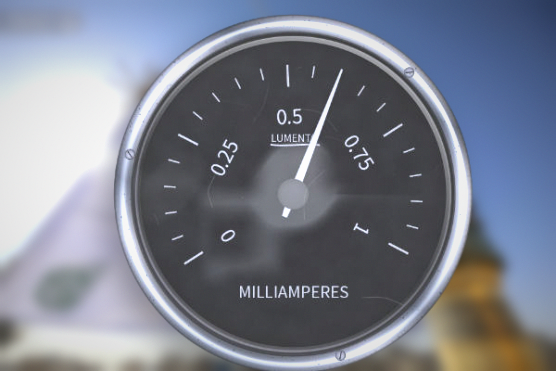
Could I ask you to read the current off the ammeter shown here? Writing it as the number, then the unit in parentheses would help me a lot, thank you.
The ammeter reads 0.6 (mA)
